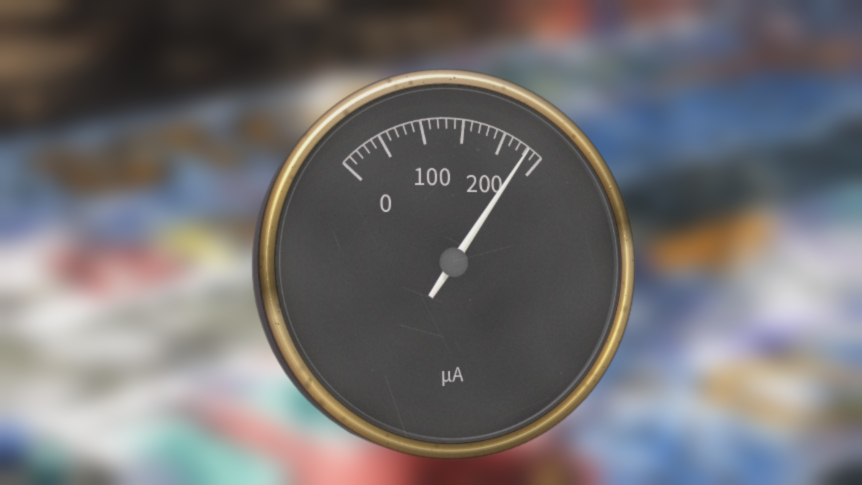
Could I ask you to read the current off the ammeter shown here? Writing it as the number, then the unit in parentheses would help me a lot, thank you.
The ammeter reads 230 (µA)
